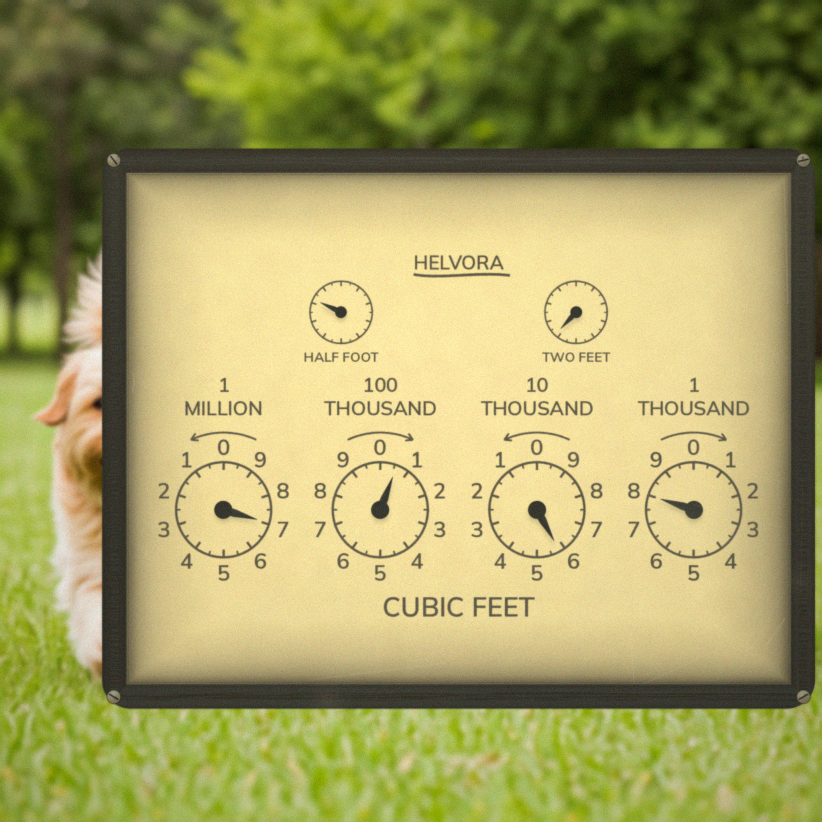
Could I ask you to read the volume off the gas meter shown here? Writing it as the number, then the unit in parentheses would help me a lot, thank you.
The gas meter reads 705800 (ft³)
